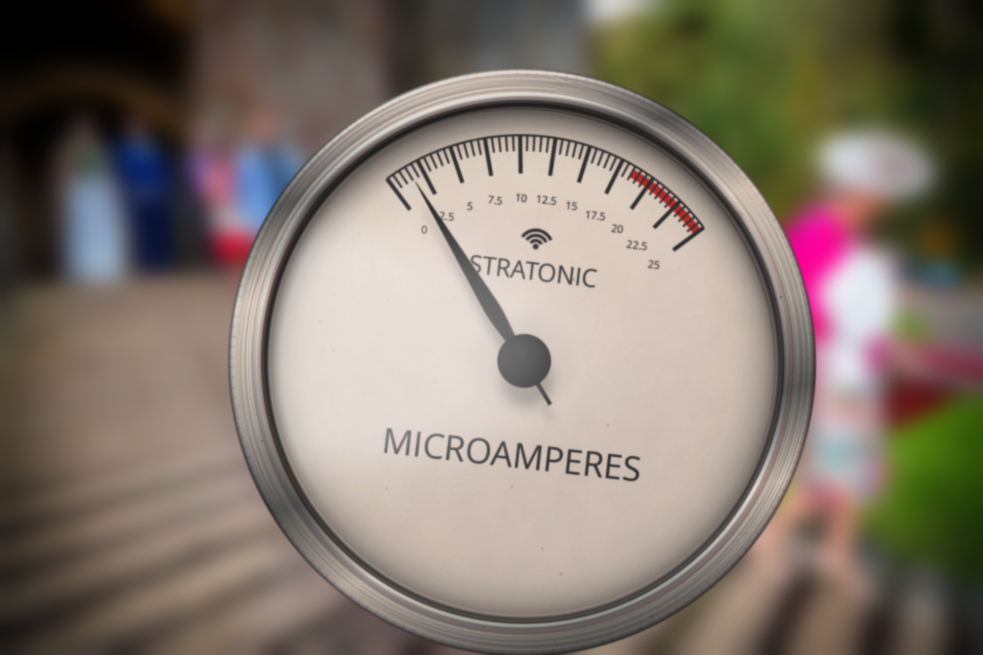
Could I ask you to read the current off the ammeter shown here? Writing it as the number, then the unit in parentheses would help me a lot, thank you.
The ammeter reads 1.5 (µA)
